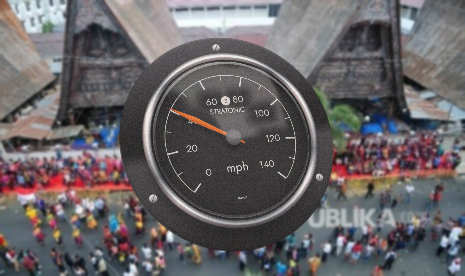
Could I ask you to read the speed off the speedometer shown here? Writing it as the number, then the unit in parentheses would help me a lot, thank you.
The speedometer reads 40 (mph)
